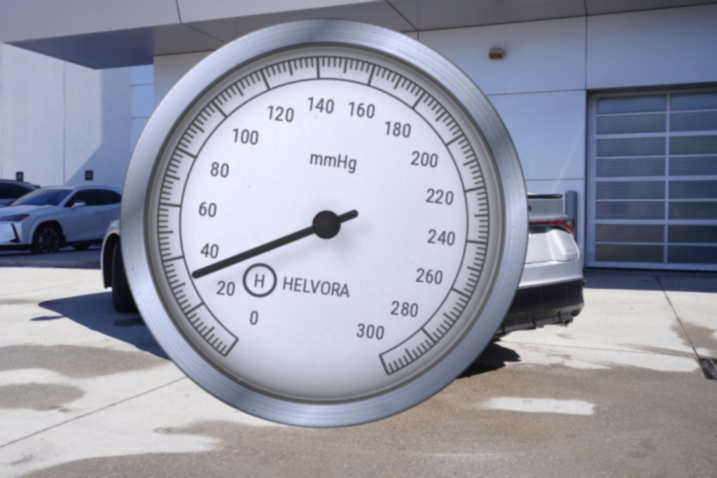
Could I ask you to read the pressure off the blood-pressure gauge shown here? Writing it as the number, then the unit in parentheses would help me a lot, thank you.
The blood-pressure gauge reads 32 (mmHg)
